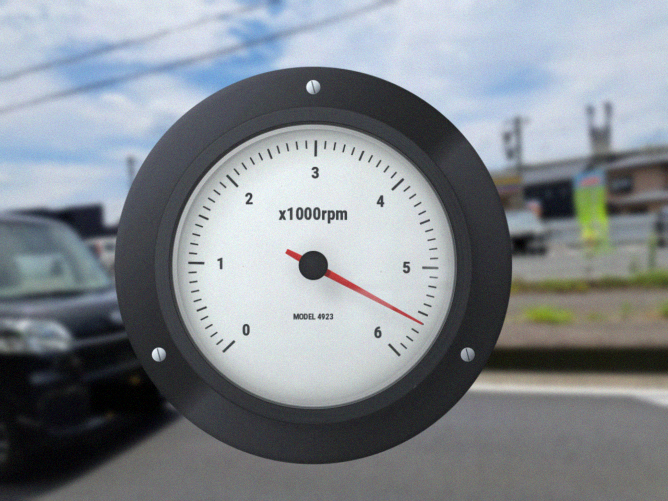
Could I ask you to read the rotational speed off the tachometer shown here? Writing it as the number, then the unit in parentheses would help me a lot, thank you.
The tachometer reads 5600 (rpm)
